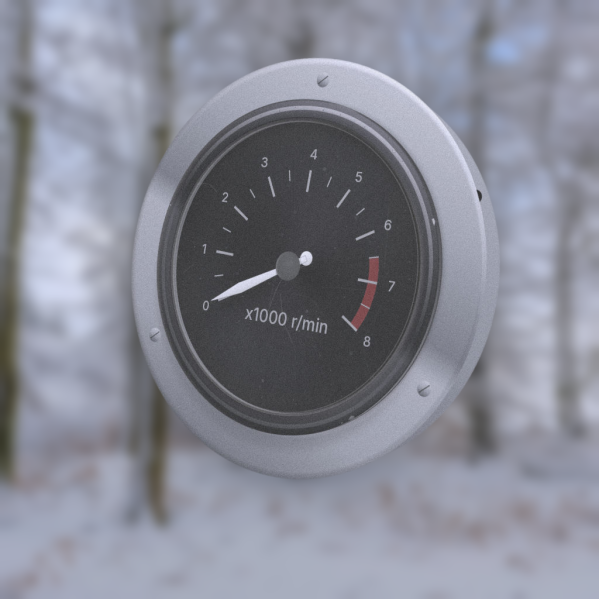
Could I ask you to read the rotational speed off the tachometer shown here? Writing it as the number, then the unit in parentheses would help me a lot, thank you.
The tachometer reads 0 (rpm)
